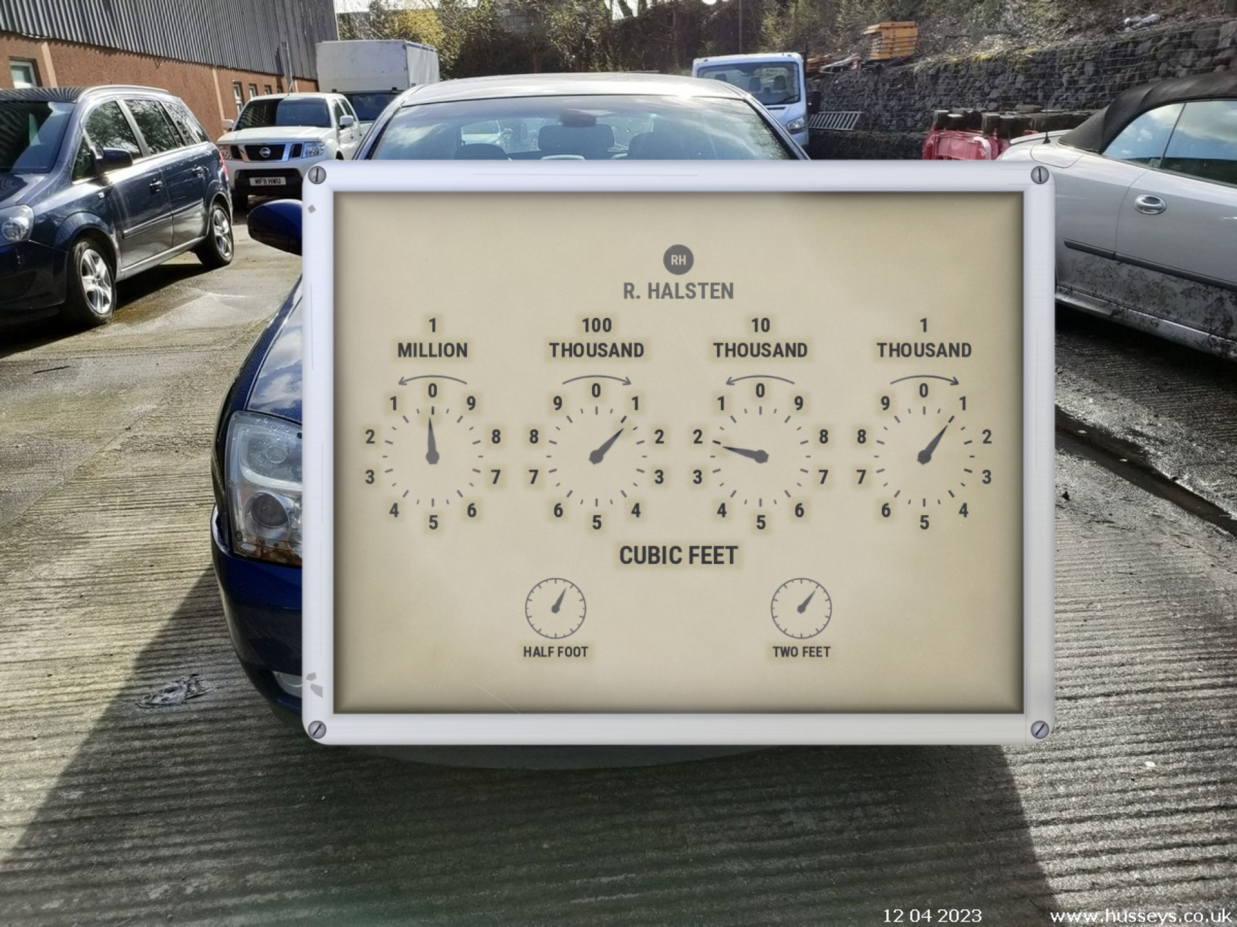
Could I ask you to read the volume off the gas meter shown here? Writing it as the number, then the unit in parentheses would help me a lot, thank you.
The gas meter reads 12100 (ft³)
